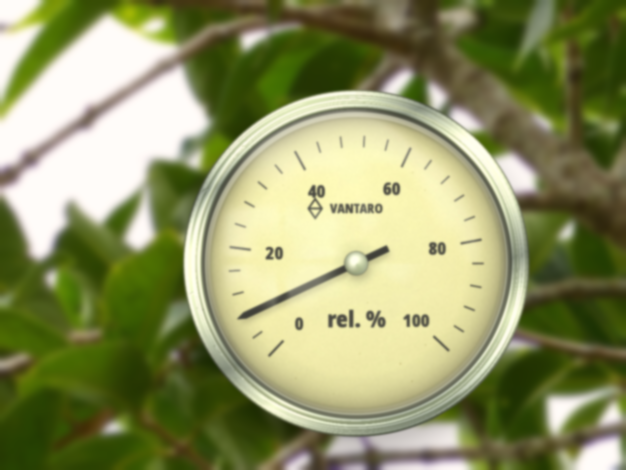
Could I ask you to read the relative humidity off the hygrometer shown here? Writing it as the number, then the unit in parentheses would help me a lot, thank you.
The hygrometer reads 8 (%)
